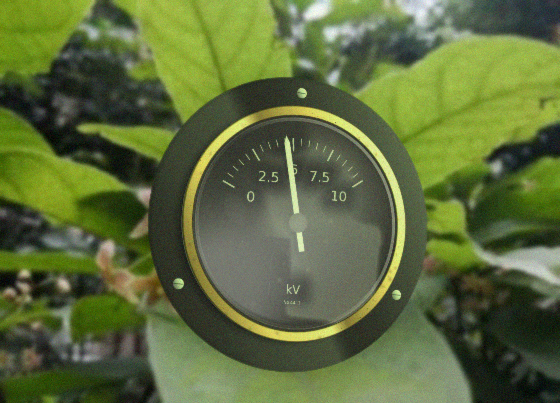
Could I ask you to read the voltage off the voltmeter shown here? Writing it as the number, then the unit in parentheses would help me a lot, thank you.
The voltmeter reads 4.5 (kV)
